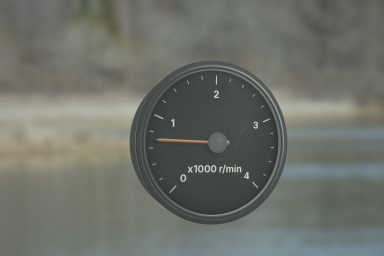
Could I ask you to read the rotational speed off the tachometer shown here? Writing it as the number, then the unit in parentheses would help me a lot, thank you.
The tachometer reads 700 (rpm)
